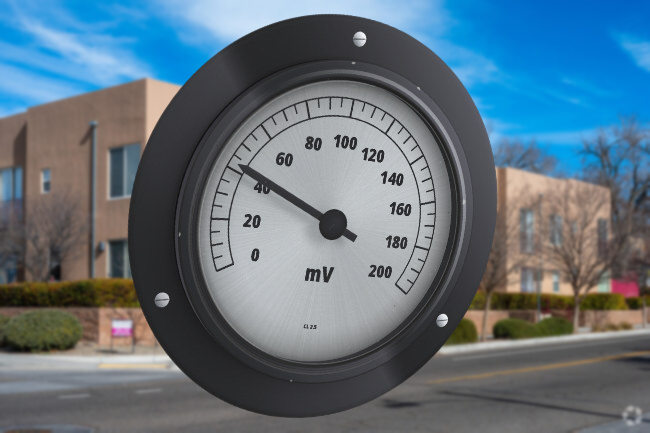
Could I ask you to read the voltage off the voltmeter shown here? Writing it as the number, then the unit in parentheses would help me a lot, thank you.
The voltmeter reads 42.5 (mV)
